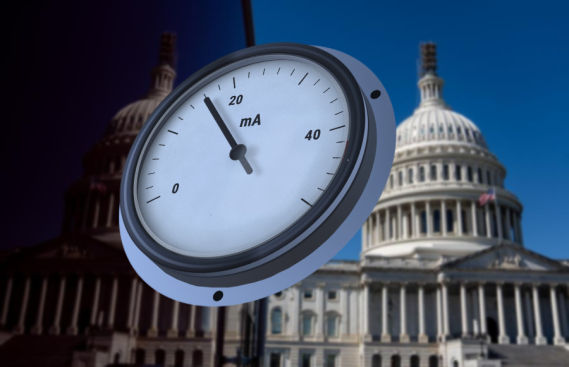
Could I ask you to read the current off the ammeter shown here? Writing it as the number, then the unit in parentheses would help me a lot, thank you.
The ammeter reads 16 (mA)
